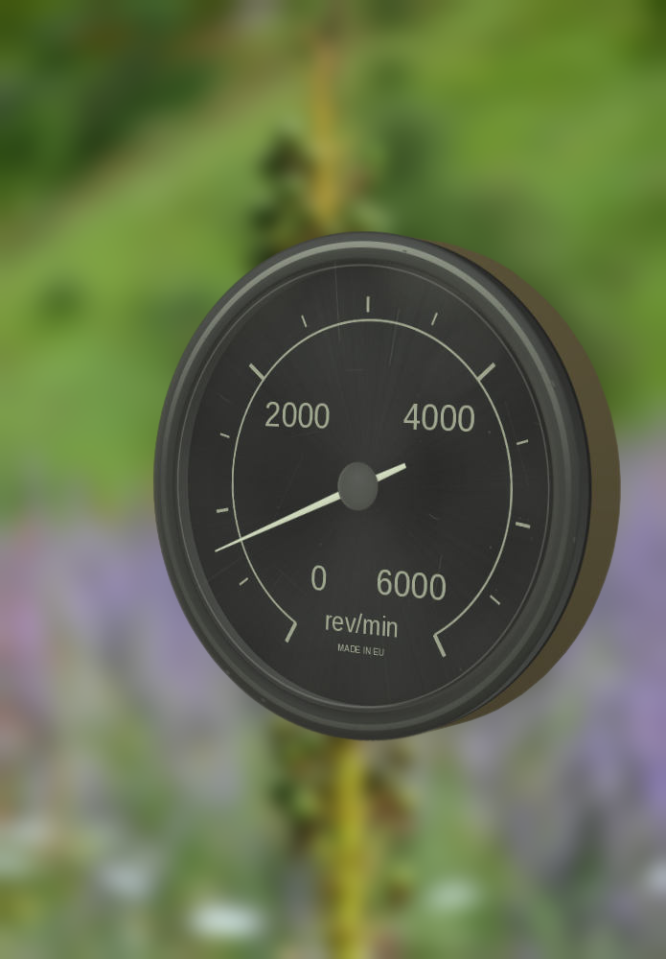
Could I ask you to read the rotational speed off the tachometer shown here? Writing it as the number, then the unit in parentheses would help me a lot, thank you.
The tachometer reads 750 (rpm)
